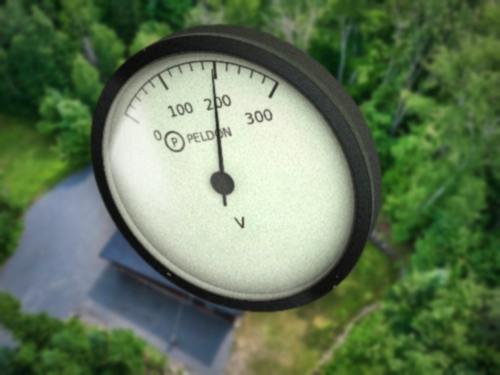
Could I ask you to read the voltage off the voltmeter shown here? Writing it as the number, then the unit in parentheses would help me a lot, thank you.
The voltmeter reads 200 (V)
